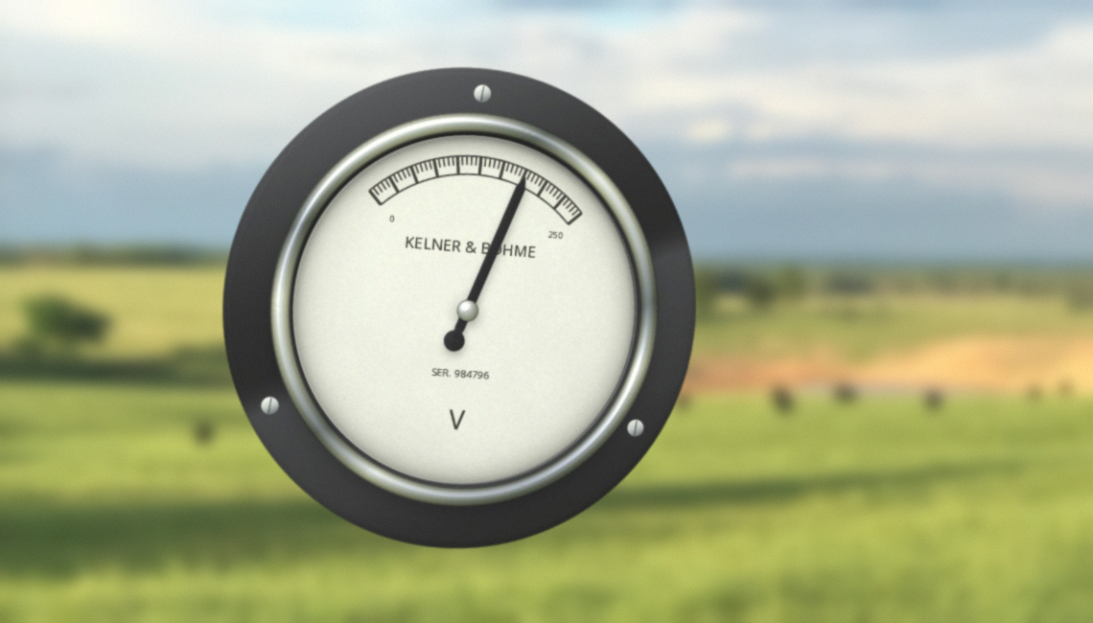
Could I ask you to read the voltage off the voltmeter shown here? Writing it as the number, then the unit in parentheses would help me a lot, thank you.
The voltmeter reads 175 (V)
